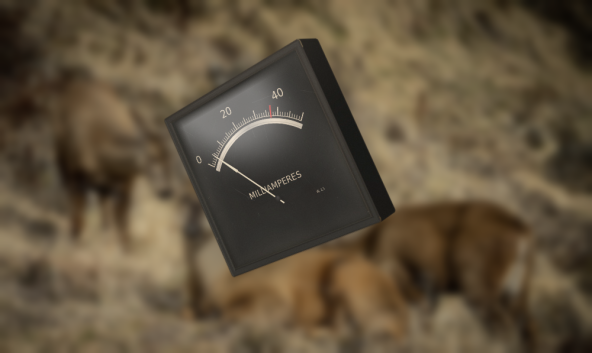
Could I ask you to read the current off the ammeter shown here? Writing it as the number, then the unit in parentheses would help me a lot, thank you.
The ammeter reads 5 (mA)
